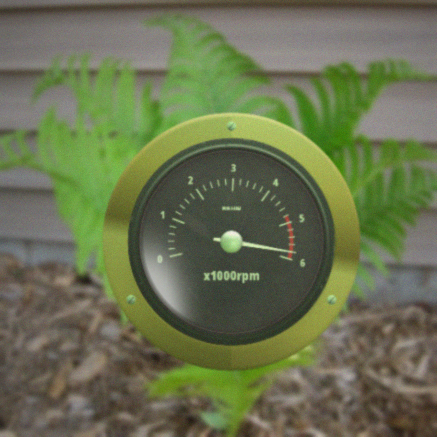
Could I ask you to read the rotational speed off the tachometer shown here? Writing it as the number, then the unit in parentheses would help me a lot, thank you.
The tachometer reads 5800 (rpm)
